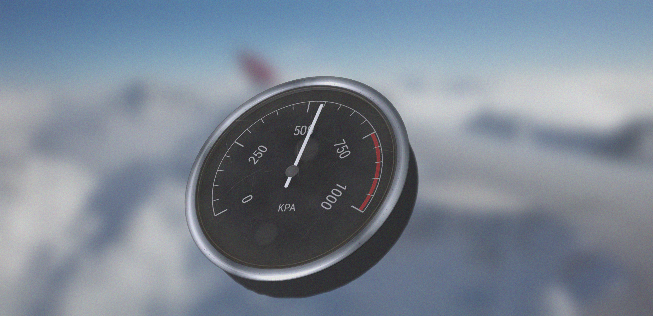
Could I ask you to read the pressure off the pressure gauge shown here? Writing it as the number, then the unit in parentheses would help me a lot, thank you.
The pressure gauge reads 550 (kPa)
